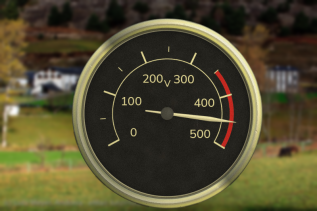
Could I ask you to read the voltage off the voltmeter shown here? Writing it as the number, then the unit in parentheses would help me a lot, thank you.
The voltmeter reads 450 (V)
